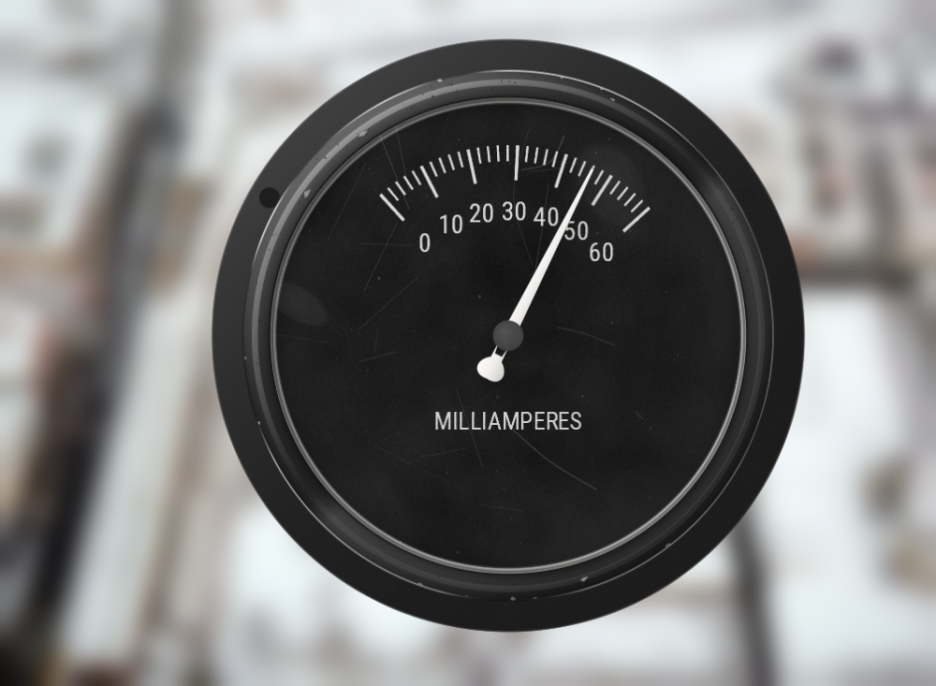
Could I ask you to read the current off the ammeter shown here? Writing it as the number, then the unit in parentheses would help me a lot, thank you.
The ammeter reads 46 (mA)
